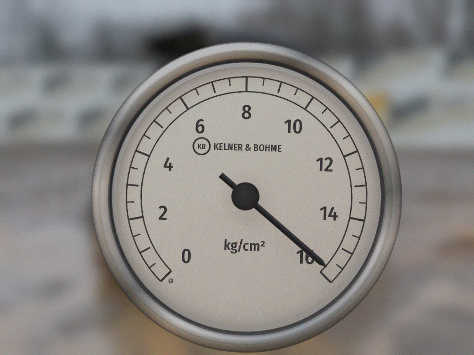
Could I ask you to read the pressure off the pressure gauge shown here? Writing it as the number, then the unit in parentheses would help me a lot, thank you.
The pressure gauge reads 15.75 (kg/cm²)
